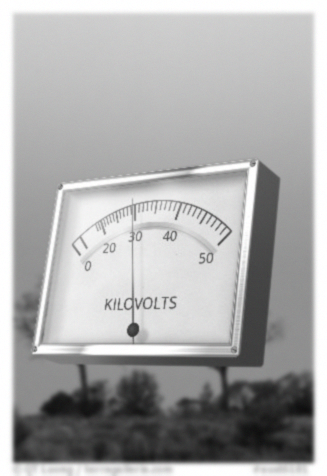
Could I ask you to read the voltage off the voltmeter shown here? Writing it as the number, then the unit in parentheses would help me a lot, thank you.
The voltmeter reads 30 (kV)
